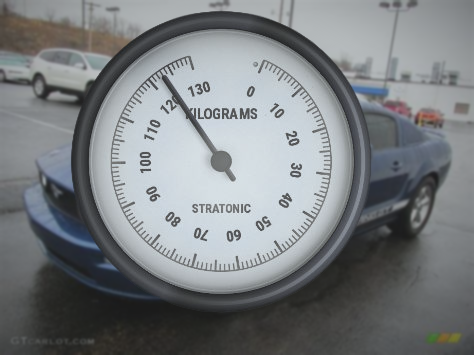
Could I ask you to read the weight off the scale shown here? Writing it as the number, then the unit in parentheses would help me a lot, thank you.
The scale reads 123 (kg)
